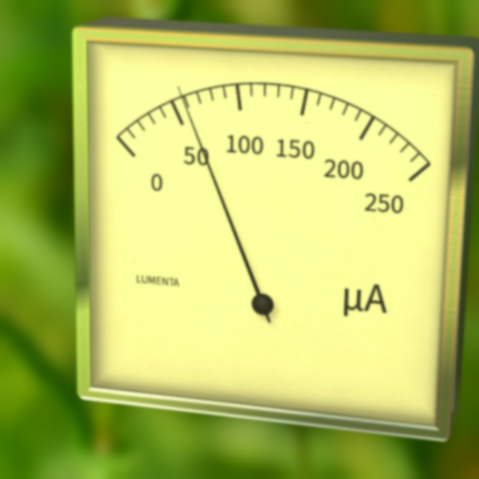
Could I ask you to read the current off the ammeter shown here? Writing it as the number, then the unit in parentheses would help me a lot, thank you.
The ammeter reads 60 (µA)
